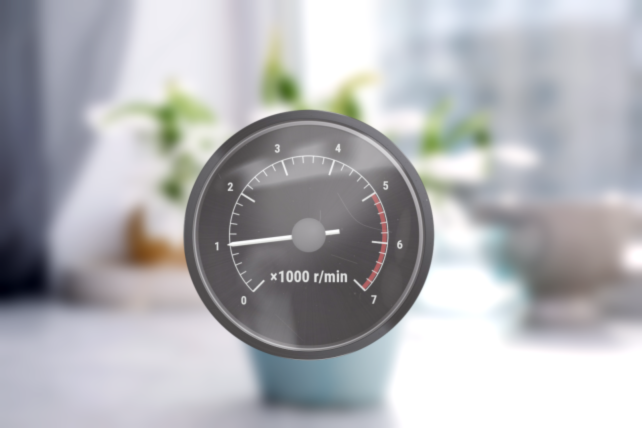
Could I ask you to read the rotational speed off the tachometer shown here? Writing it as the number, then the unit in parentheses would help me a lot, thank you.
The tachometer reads 1000 (rpm)
